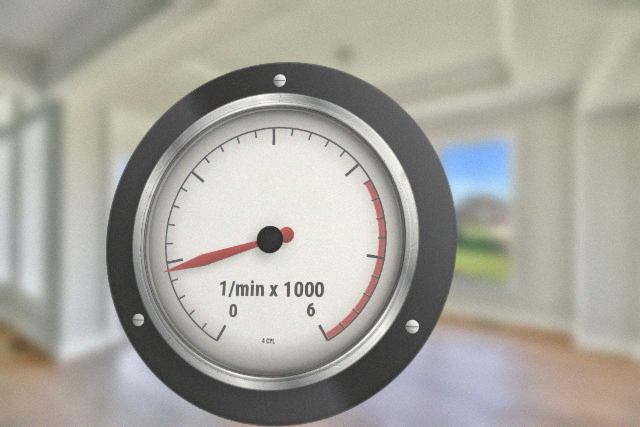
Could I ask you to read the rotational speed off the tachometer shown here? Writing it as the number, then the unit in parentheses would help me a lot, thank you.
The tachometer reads 900 (rpm)
